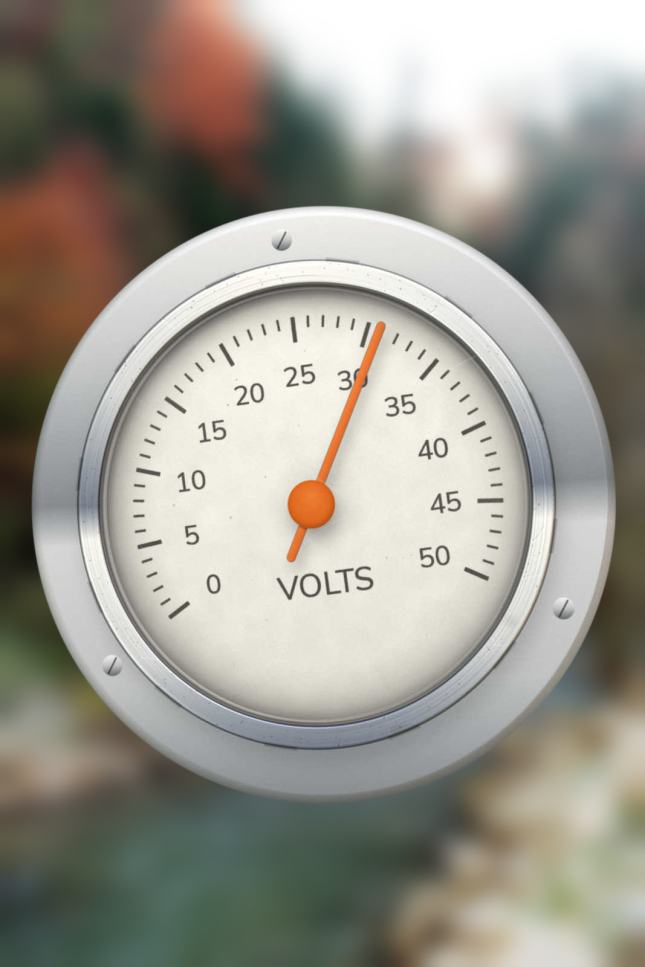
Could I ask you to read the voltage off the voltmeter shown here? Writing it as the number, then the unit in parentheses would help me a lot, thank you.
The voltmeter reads 31 (V)
